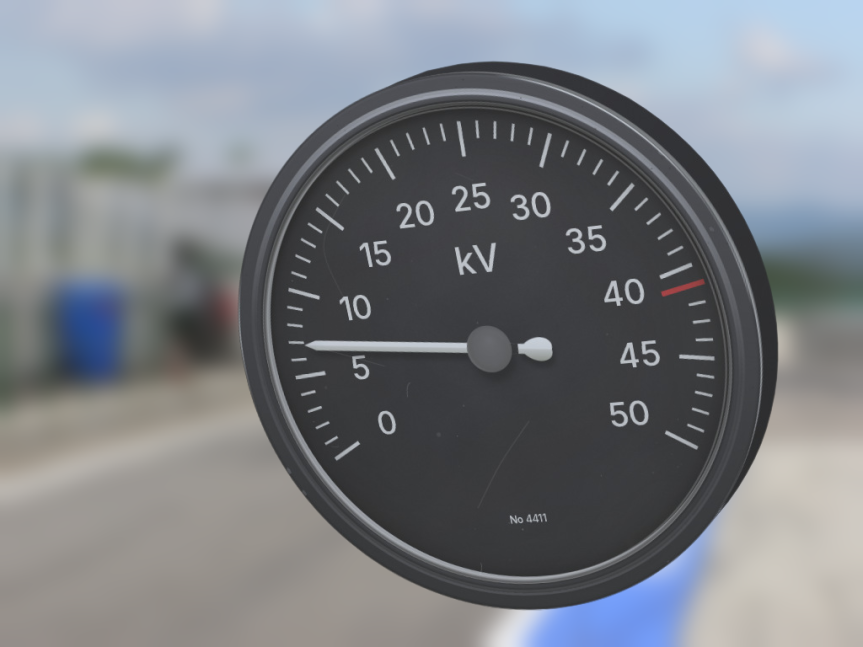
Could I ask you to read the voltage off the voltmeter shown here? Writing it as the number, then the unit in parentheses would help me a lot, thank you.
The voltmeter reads 7 (kV)
